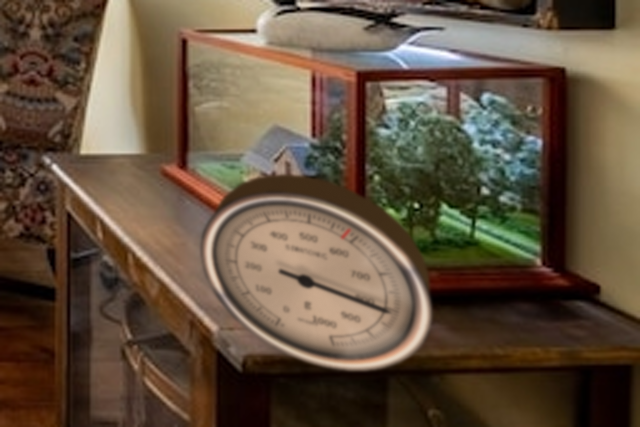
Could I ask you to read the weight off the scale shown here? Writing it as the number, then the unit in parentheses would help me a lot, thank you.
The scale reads 800 (g)
